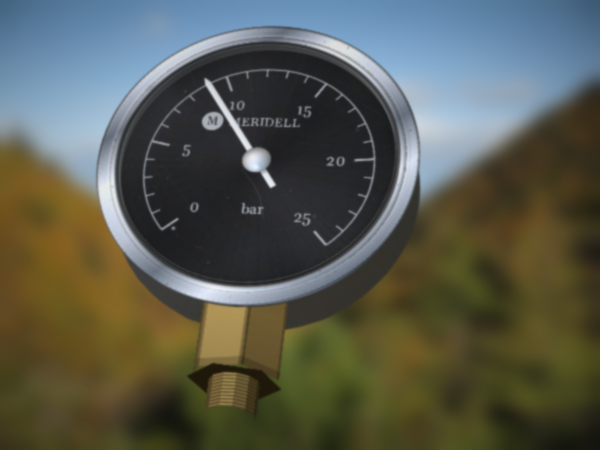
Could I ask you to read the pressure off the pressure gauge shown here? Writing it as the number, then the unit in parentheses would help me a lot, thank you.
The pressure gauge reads 9 (bar)
